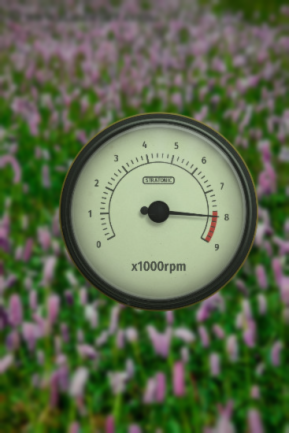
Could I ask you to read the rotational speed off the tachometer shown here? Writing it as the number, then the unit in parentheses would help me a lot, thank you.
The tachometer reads 8000 (rpm)
